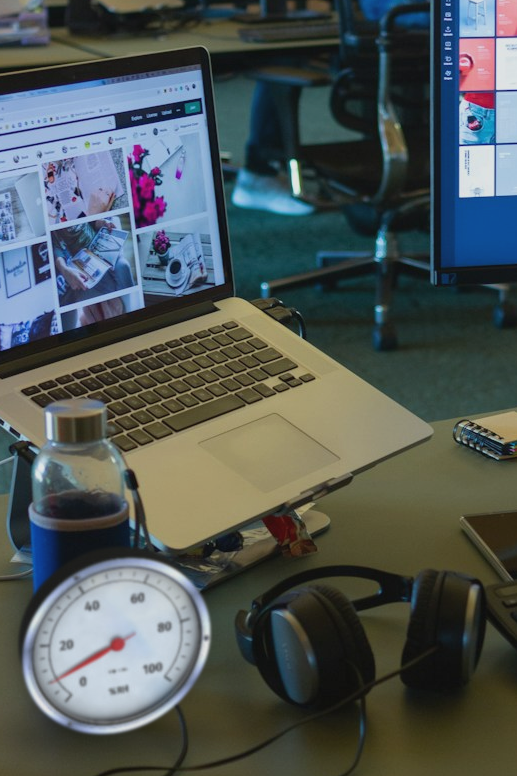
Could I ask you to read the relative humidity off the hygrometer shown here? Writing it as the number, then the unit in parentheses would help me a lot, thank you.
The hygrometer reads 8 (%)
